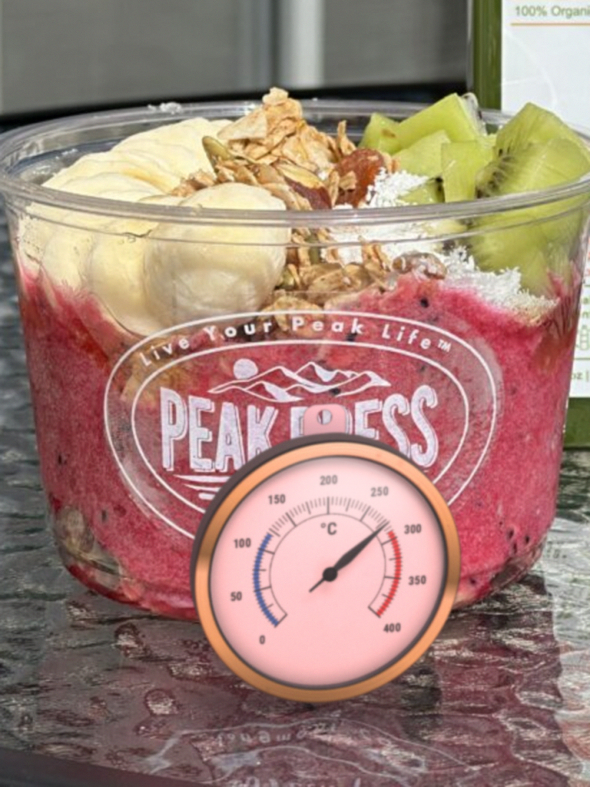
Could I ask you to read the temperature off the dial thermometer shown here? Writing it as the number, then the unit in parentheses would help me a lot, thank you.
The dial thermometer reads 275 (°C)
